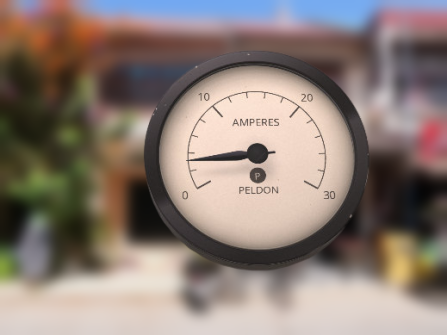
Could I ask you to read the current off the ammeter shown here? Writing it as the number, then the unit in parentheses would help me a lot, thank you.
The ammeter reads 3 (A)
